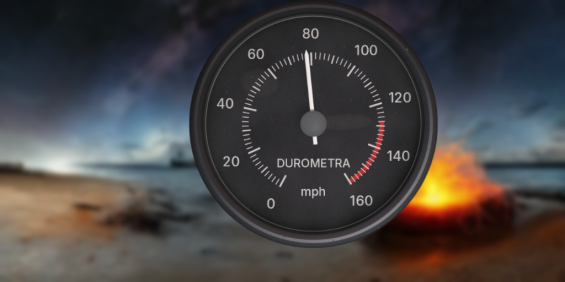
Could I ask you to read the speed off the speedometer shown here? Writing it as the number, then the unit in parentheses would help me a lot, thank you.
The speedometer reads 78 (mph)
